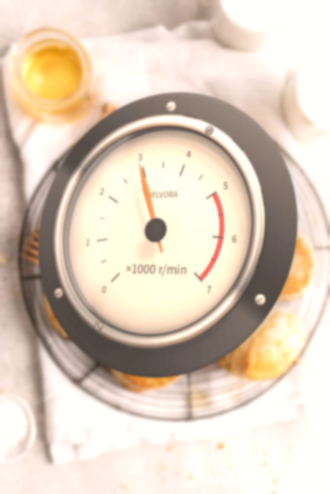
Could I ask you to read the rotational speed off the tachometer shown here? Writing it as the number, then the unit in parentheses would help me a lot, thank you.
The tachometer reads 3000 (rpm)
